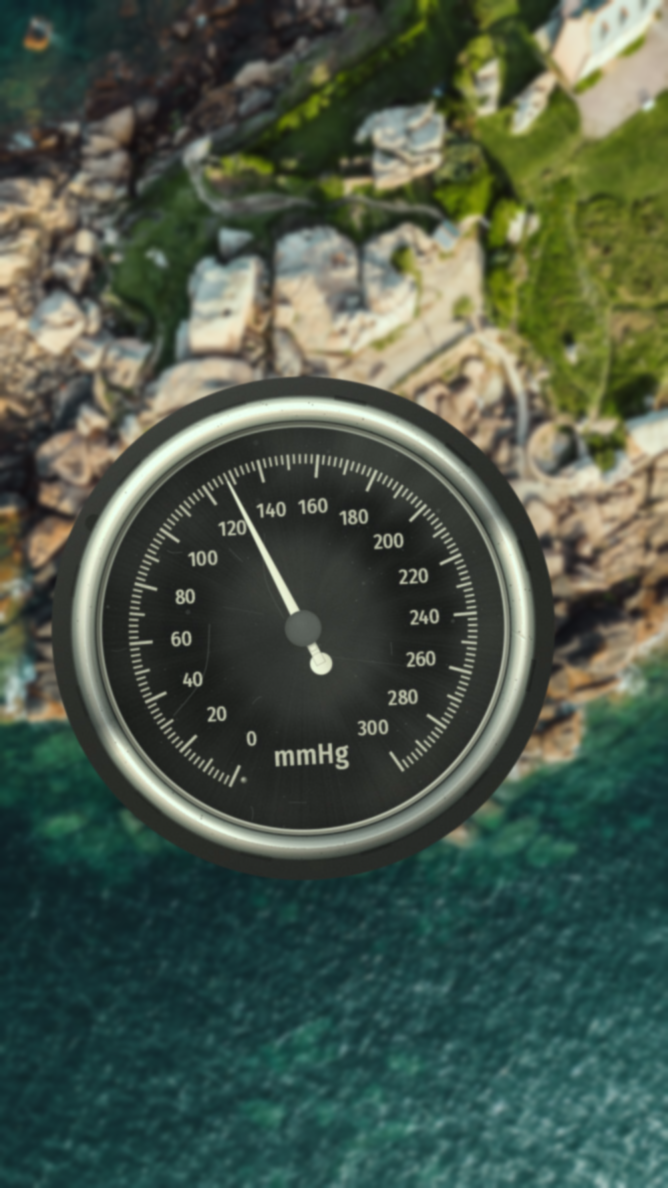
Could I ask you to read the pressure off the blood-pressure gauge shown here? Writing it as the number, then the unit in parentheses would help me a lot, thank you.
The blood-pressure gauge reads 128 (mmHg)
